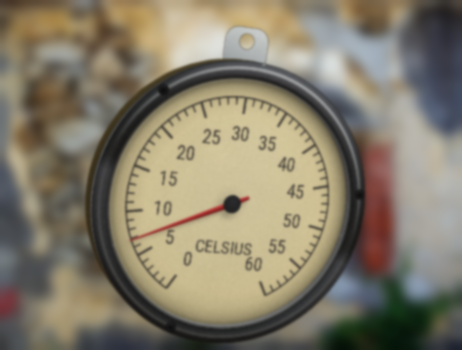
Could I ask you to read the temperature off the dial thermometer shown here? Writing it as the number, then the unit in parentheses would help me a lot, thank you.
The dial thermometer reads 7 (°C)
